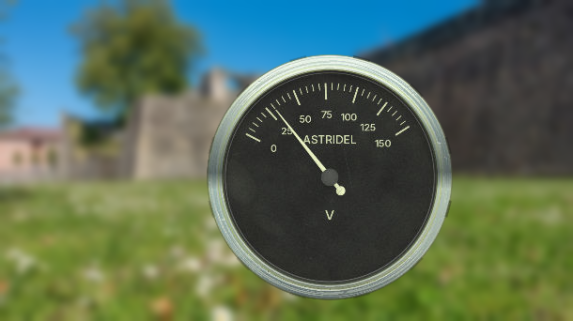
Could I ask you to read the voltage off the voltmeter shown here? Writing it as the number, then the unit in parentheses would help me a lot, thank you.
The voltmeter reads 30 (V)
